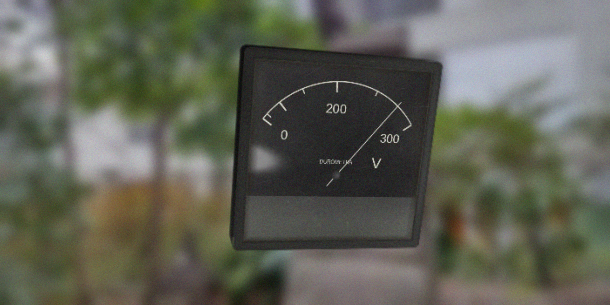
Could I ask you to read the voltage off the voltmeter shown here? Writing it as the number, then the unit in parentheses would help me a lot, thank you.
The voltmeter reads 275 (V)
